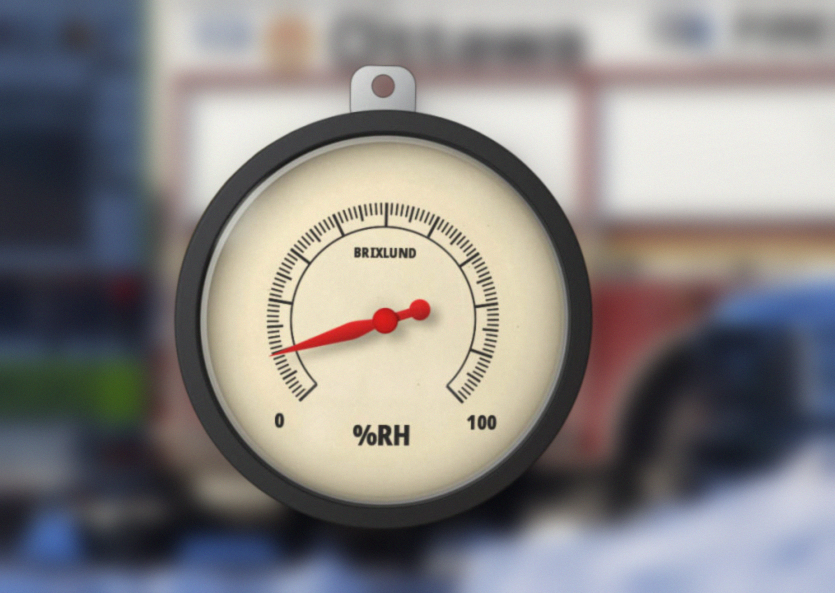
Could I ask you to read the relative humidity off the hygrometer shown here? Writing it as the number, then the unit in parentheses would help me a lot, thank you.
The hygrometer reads 10 (%)
